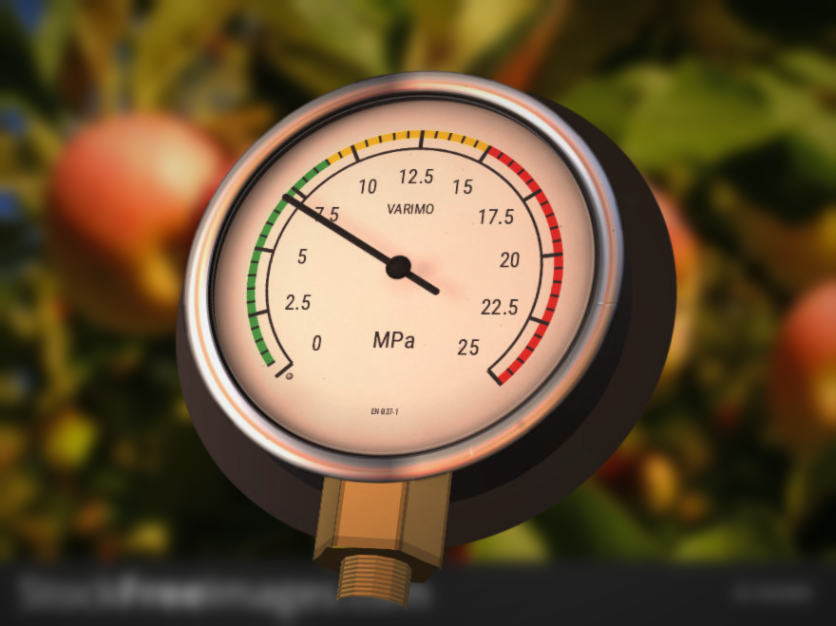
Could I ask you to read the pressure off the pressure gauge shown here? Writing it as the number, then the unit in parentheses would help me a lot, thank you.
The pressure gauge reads 7 (MPa)
